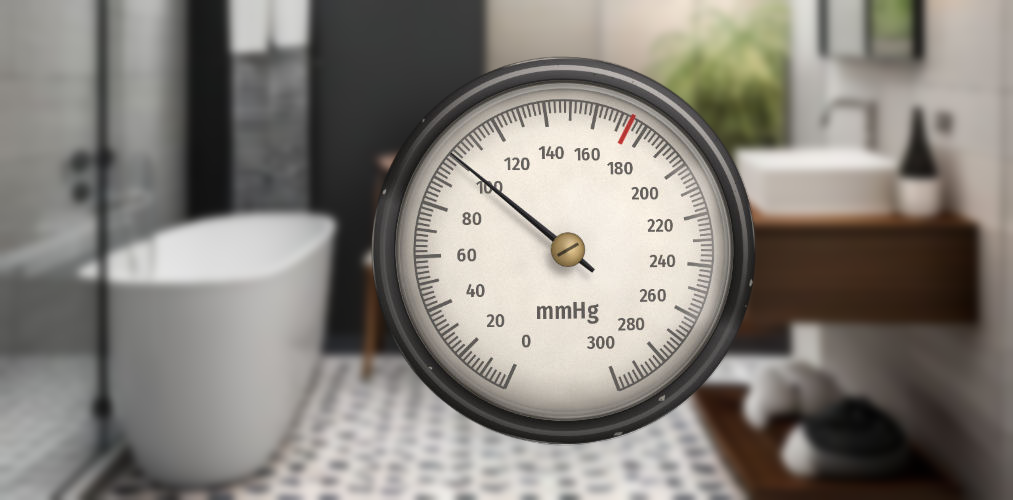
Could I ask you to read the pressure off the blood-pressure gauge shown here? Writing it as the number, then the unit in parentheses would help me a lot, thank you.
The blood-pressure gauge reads 100 (mmHg)
